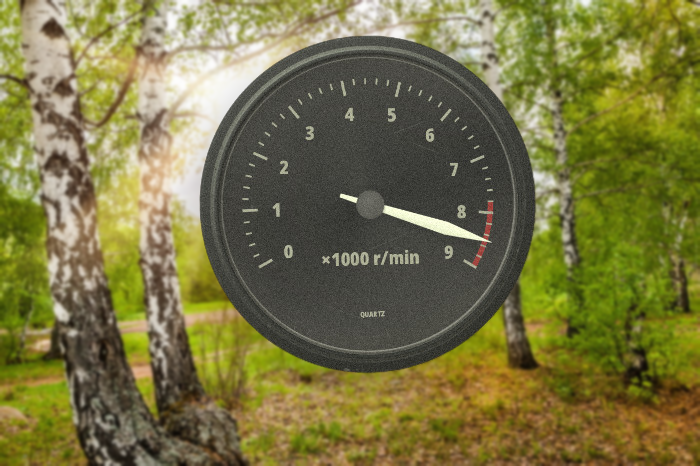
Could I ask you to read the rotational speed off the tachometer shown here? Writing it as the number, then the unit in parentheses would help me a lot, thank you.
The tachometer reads 8500 (rpm)
